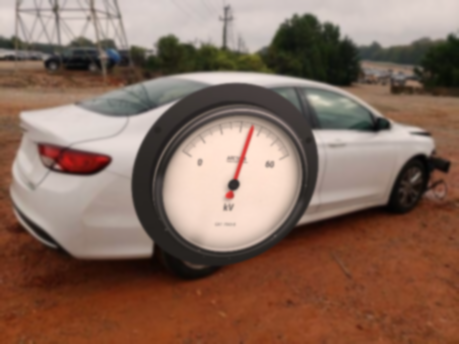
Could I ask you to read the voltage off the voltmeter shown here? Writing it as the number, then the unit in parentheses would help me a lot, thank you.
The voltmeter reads 35 (kV)
